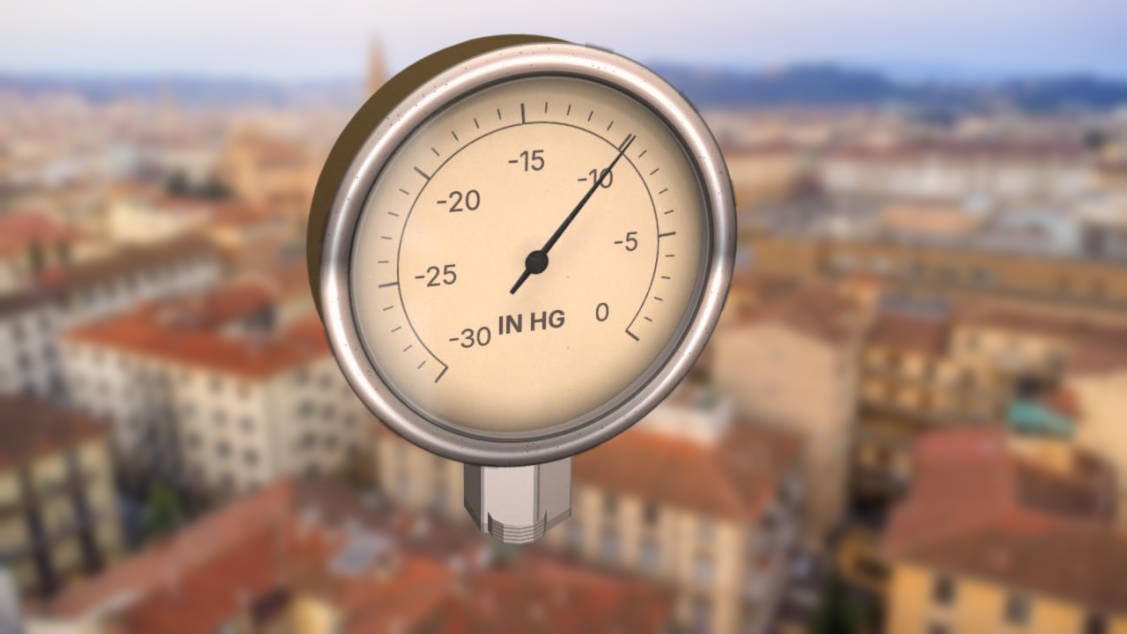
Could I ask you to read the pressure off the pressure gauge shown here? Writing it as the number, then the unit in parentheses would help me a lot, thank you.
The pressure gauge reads -10 (inHg)
